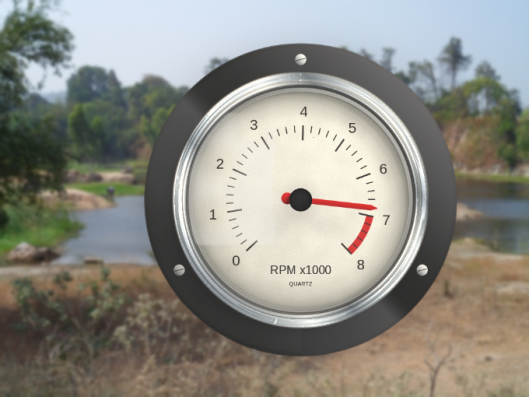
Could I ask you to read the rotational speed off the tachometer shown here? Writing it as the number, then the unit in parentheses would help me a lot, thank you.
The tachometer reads 6800 (rpm)
